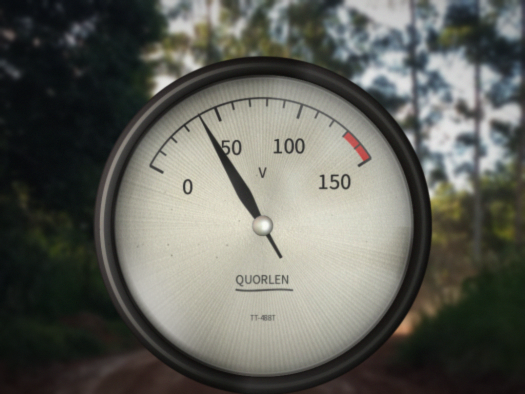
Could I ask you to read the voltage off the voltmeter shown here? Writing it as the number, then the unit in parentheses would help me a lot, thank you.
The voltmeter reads 40 (V)
